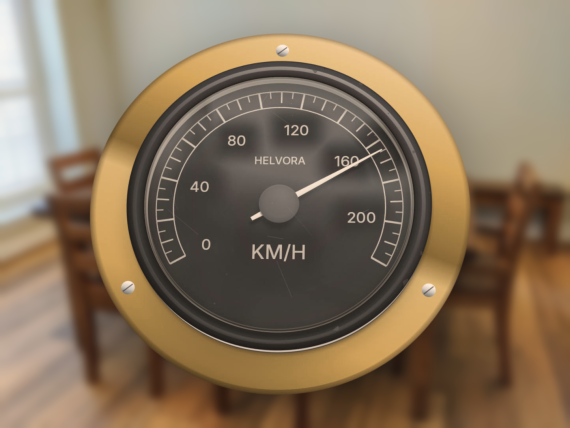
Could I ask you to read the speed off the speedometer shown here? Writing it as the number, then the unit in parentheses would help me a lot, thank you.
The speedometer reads 165 (km/h)
